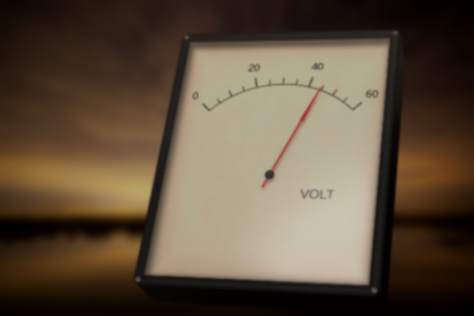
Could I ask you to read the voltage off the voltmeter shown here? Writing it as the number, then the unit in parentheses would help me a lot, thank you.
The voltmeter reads 45 (V)
